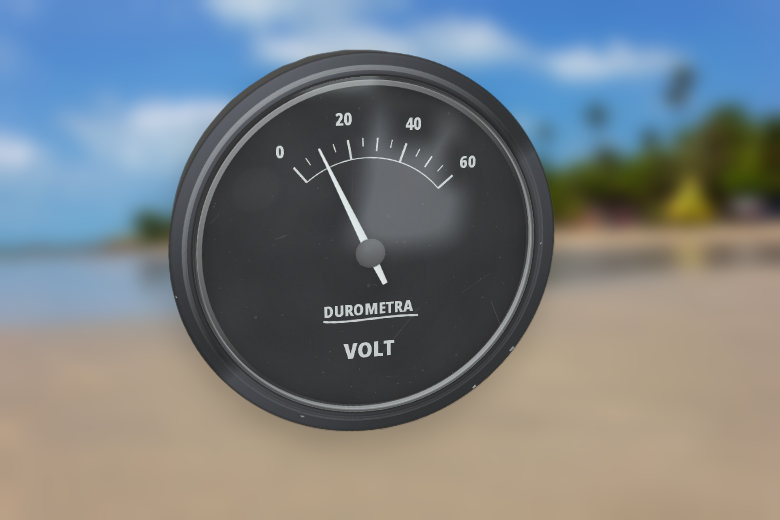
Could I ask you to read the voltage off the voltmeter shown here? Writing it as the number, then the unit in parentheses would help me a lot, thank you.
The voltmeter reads 10 (V)
